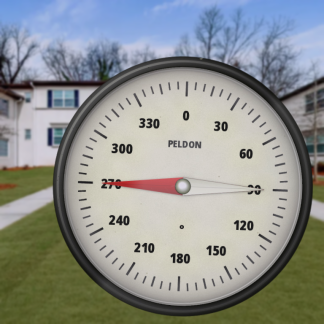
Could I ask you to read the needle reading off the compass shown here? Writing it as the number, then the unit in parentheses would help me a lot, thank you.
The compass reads 270 (°)
